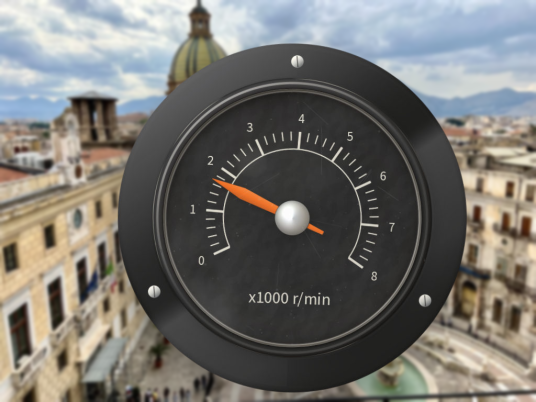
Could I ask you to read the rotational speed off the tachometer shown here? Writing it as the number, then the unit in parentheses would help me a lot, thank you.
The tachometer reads 1700 (rpm)
